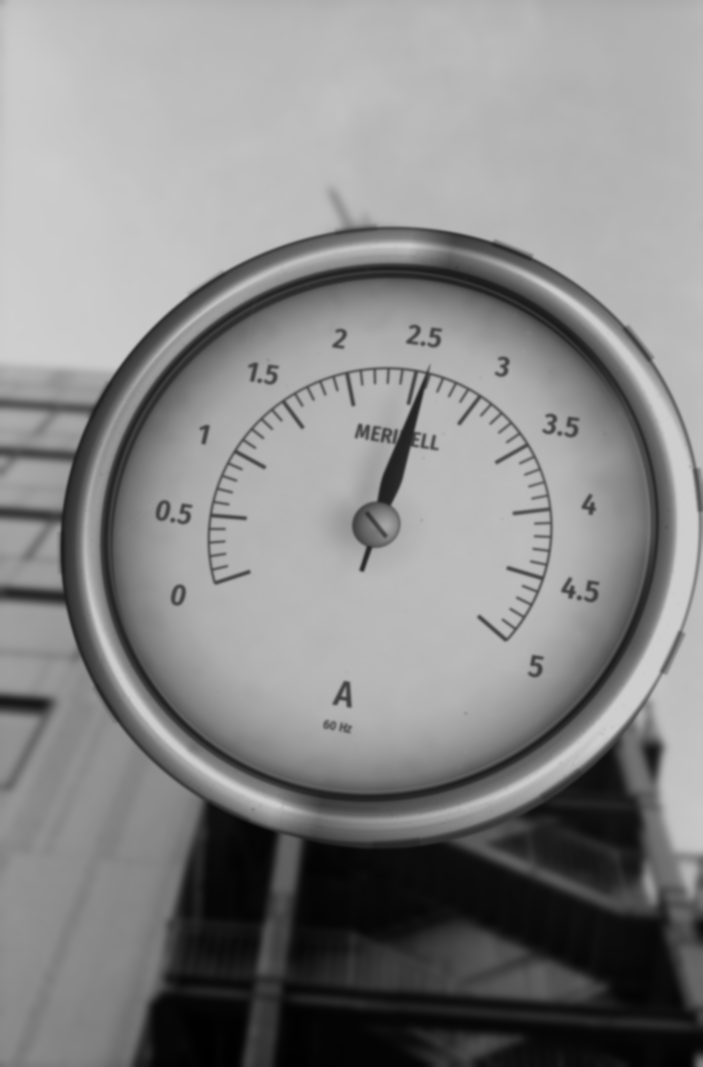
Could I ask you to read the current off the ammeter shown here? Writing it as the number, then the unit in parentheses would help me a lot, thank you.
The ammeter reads 2.6 (A)
